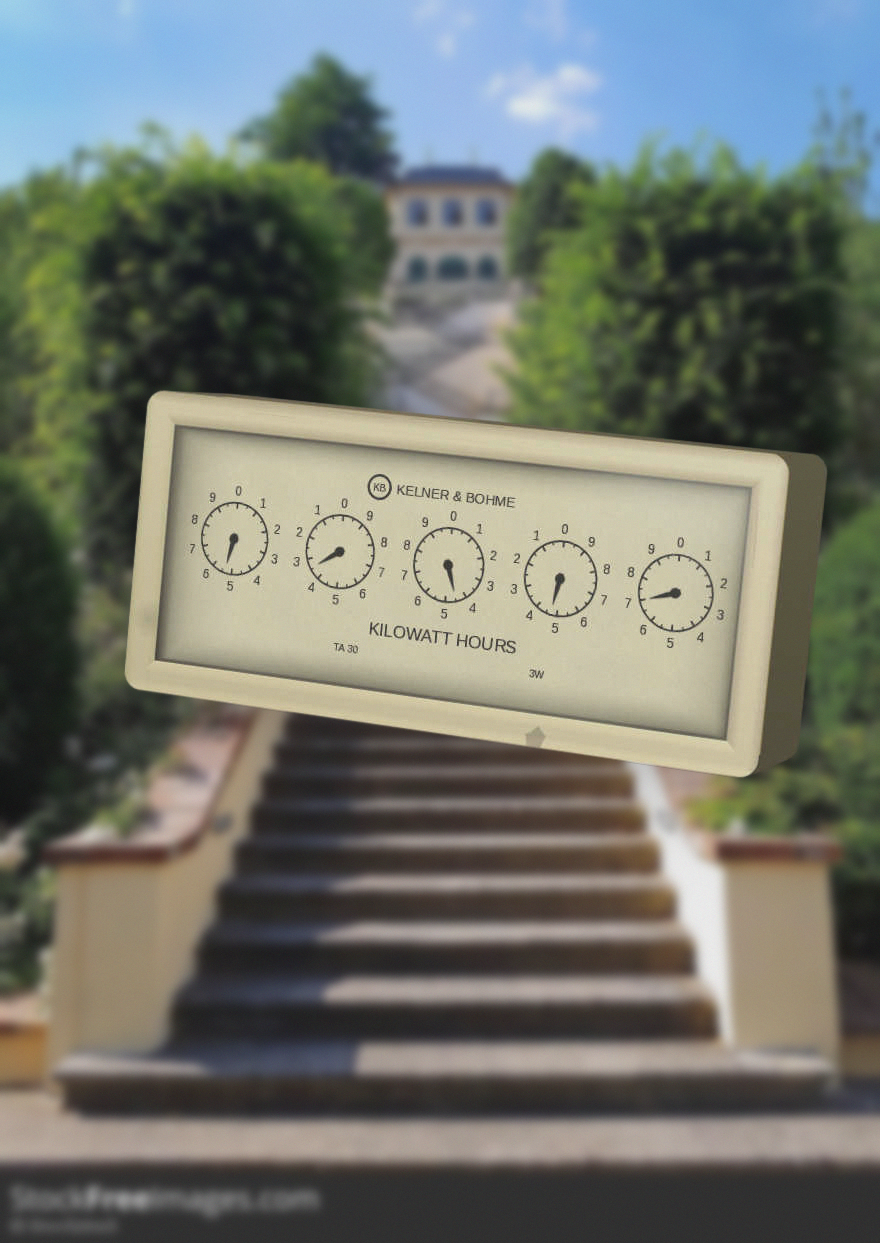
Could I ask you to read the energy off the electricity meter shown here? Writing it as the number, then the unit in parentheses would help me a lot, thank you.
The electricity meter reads 53447 (kWh)
